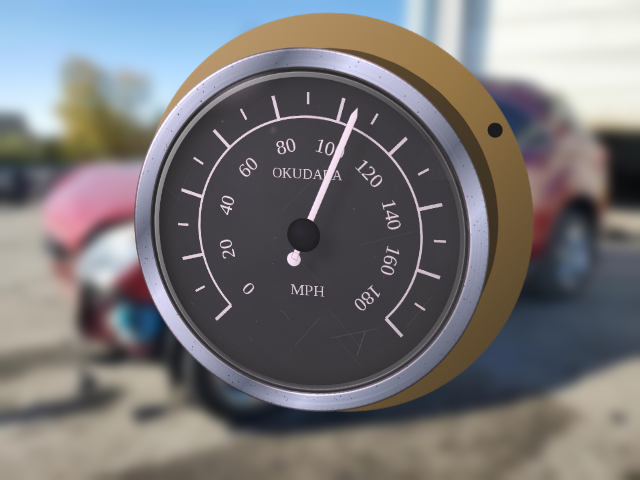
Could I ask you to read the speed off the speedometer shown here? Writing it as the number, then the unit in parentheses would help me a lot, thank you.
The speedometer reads 105 (mph)
